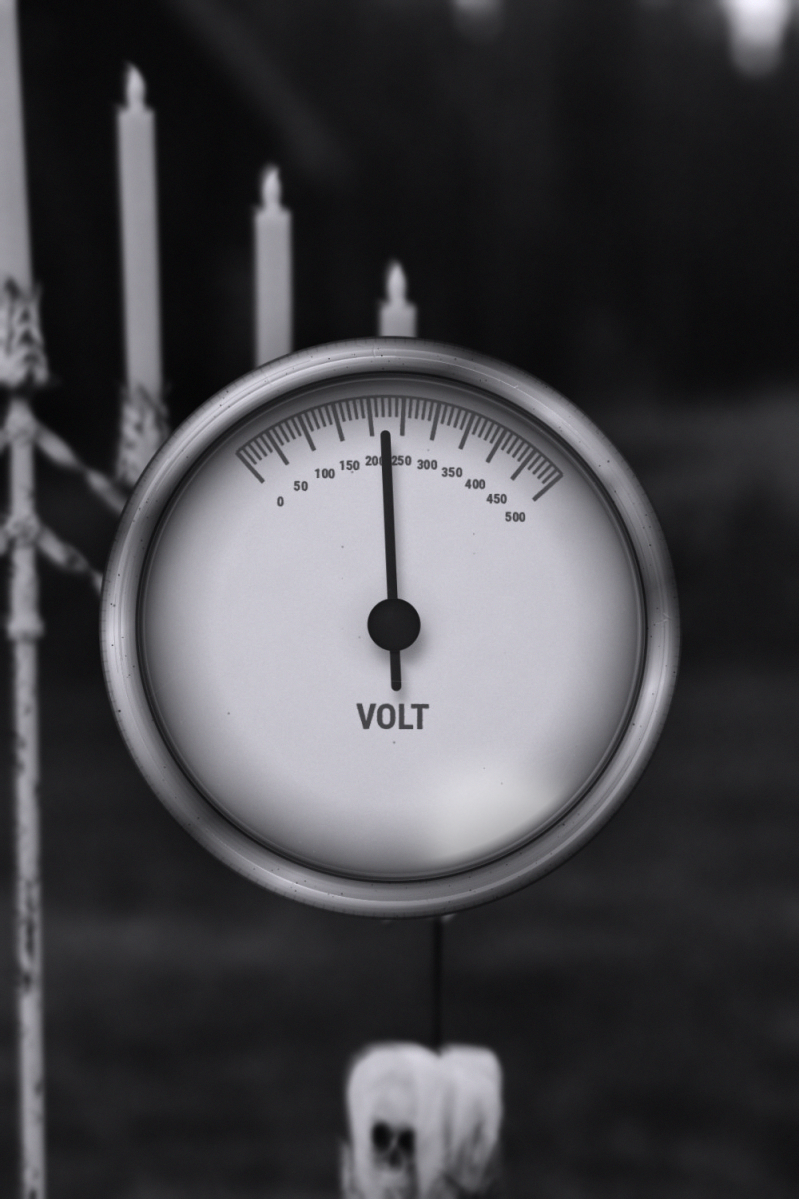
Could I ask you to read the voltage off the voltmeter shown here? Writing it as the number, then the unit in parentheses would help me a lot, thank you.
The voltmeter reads 220 (V)
